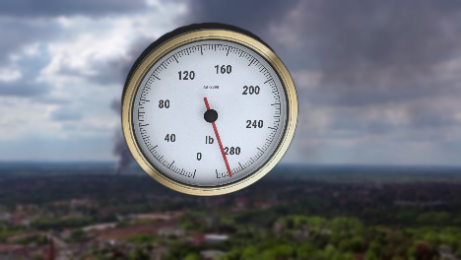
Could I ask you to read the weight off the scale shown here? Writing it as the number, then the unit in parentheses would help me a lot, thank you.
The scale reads 290 (lb)
